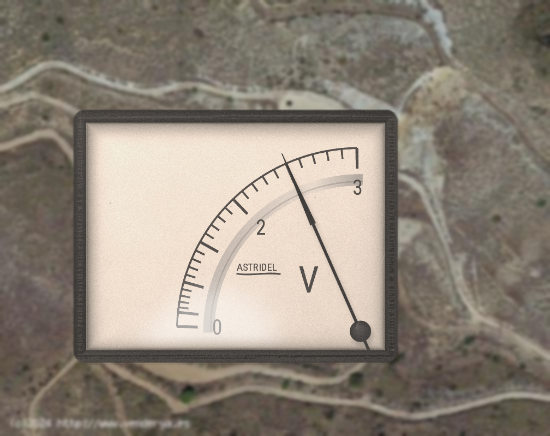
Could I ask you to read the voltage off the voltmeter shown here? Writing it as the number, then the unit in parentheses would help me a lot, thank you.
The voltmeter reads 2.5 (V)
